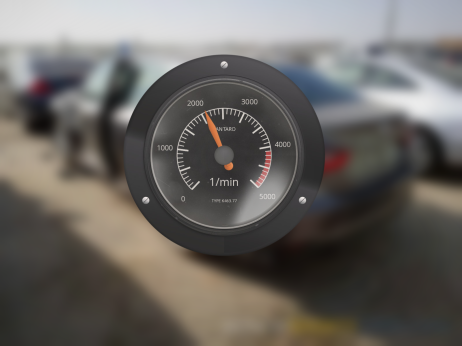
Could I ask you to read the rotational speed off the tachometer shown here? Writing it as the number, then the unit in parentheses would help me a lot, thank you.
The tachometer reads 2100 (rpm)
